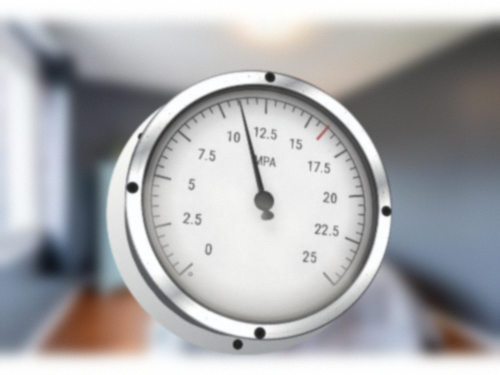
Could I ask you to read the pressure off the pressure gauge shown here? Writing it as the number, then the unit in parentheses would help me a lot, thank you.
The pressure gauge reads 11 (MPa)
